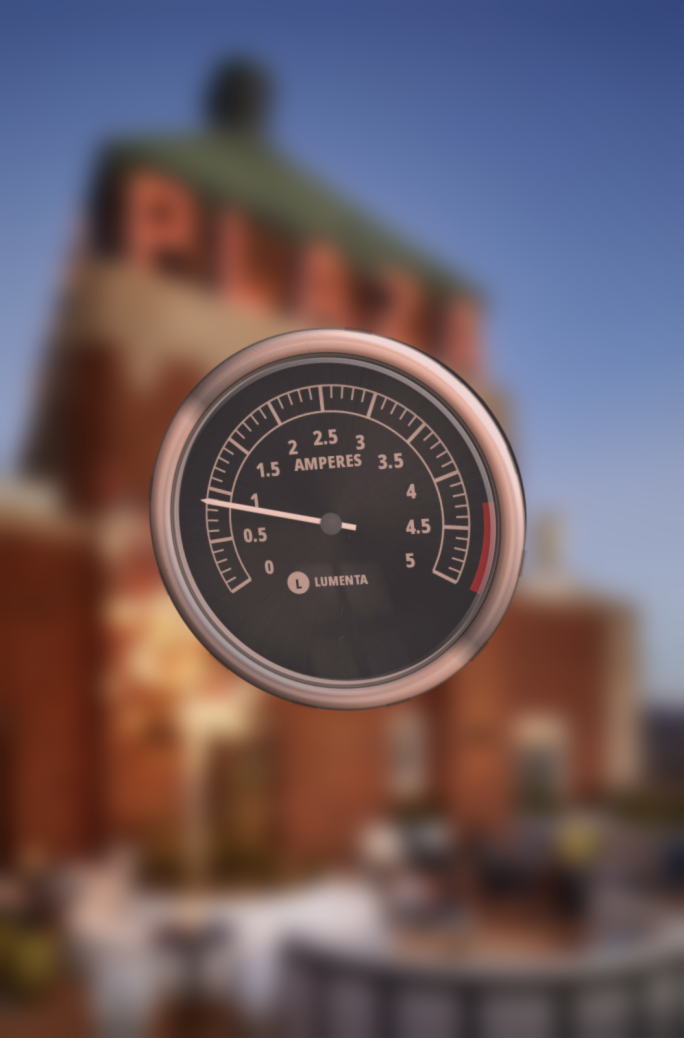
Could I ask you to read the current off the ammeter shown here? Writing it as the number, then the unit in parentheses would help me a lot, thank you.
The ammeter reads 0.9 (A)
